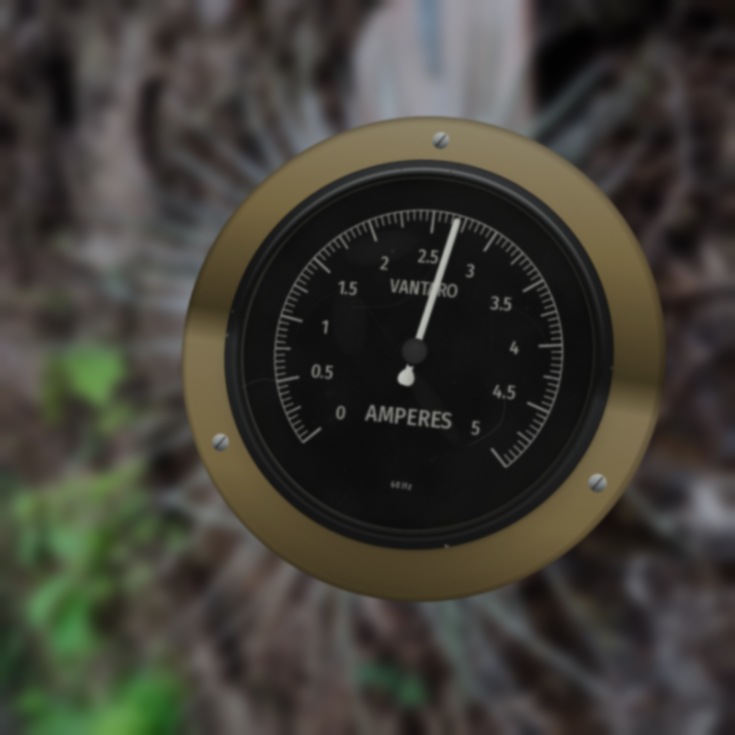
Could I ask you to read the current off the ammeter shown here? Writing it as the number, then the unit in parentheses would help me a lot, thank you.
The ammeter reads 2.7 (A)
